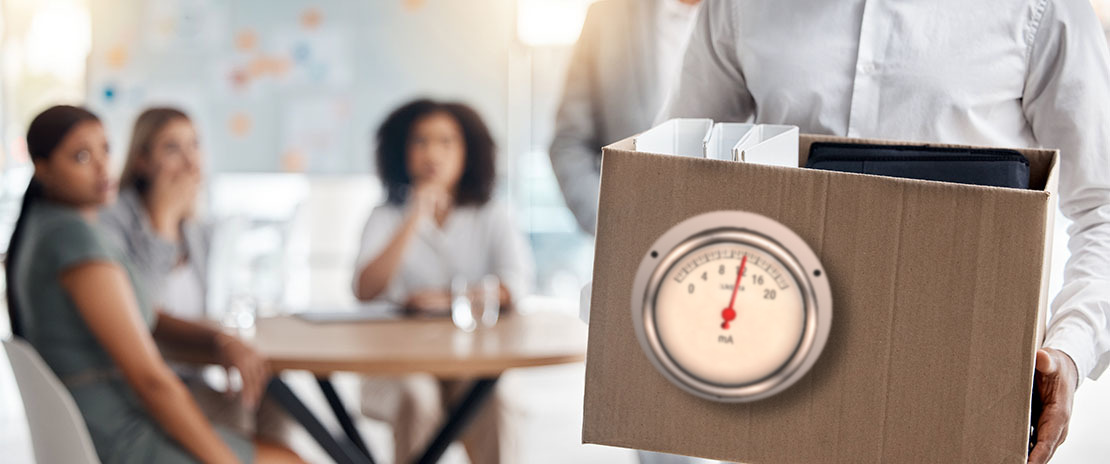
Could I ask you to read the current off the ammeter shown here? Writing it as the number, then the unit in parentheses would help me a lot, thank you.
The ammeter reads 12 (mA)
